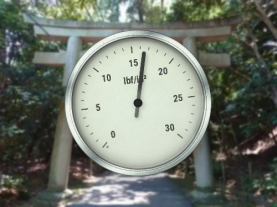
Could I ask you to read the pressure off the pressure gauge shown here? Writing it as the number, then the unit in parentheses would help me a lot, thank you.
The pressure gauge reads 16.5 (psi)
